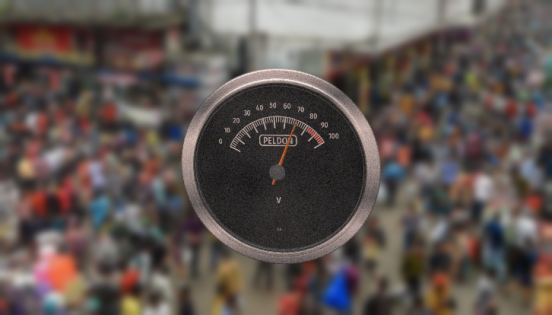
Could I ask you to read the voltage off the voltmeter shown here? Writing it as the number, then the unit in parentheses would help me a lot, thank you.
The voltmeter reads 70 (V)
